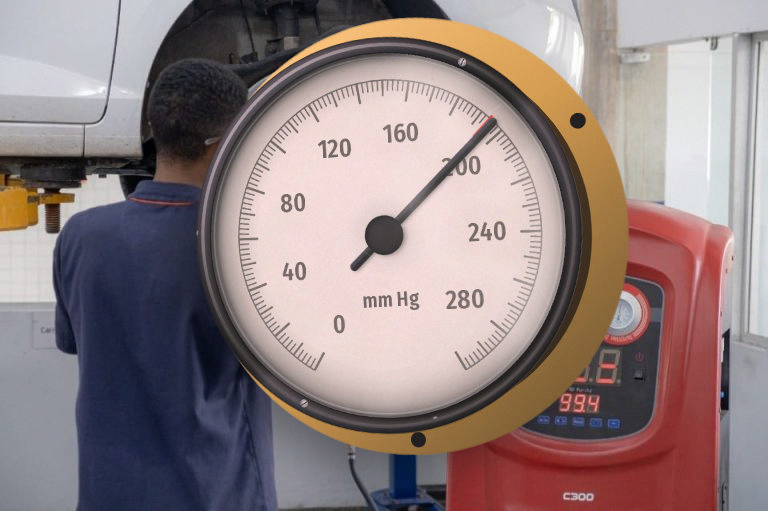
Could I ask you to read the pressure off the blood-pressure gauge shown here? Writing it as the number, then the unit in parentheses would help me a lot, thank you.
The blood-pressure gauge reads 196 (mmHg)
